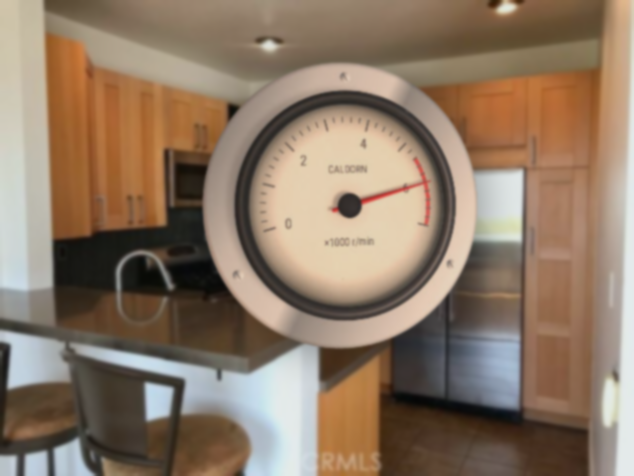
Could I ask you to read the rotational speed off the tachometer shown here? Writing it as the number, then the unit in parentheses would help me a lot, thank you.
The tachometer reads 6000 (rpm)
